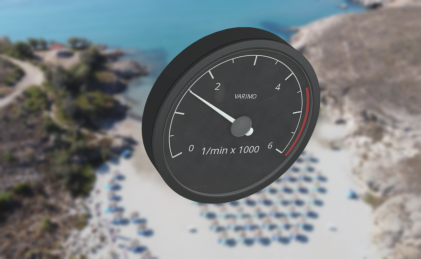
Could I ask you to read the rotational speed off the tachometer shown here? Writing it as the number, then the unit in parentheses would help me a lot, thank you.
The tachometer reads 1500 (rpm)
